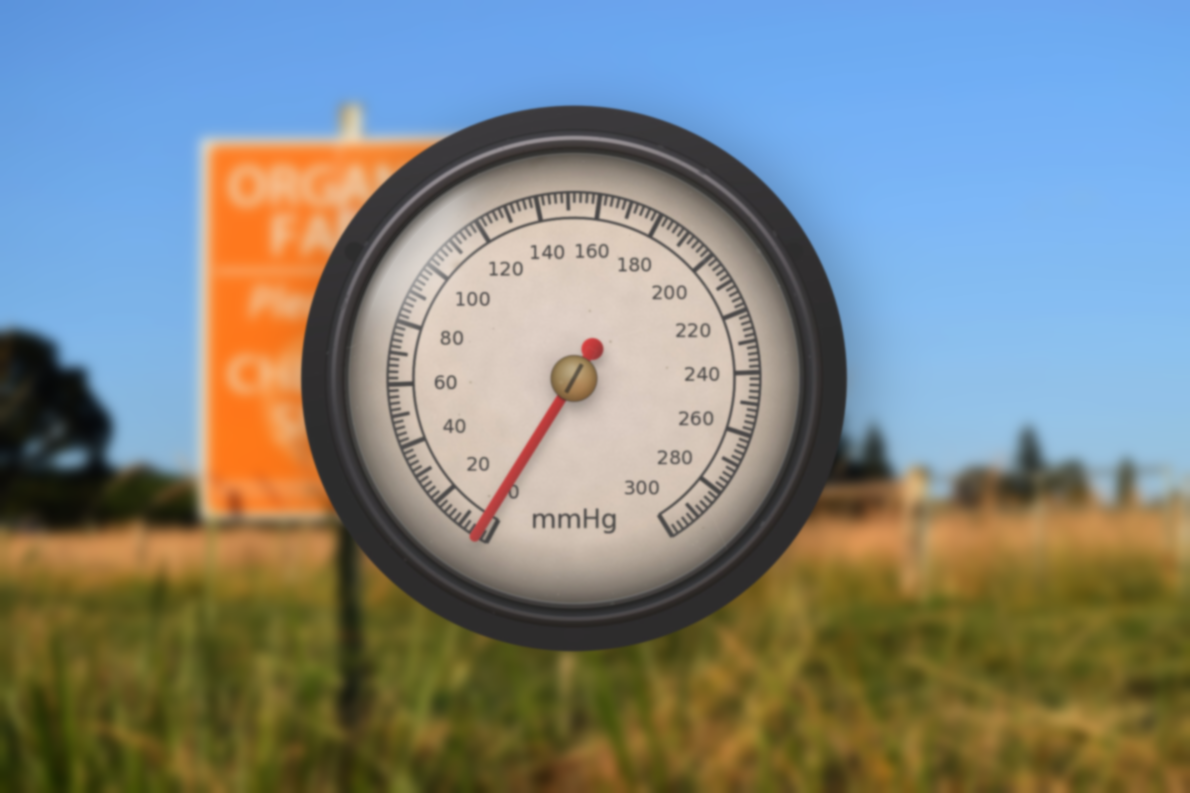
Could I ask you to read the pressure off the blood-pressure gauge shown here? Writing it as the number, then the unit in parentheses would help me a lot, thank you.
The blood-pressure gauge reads 4 (mmHg)
